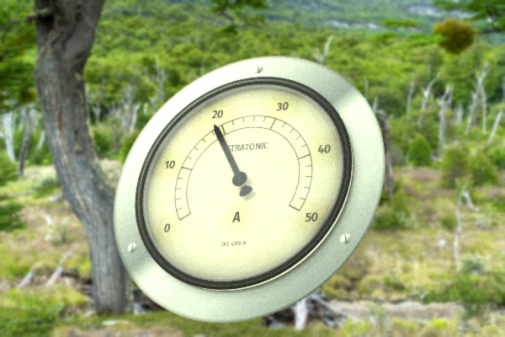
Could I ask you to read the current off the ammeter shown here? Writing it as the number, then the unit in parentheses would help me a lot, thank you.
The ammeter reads 19 (A)
